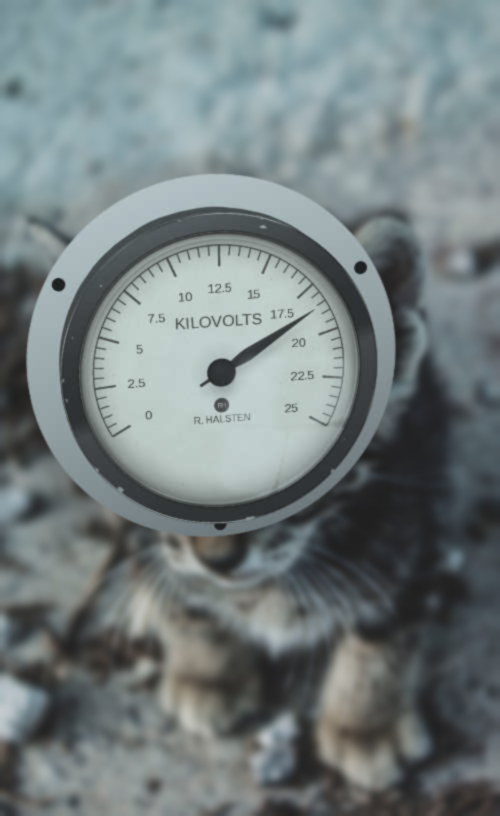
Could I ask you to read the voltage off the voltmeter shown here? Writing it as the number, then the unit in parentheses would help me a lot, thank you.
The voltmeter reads 18.5 (kV)
